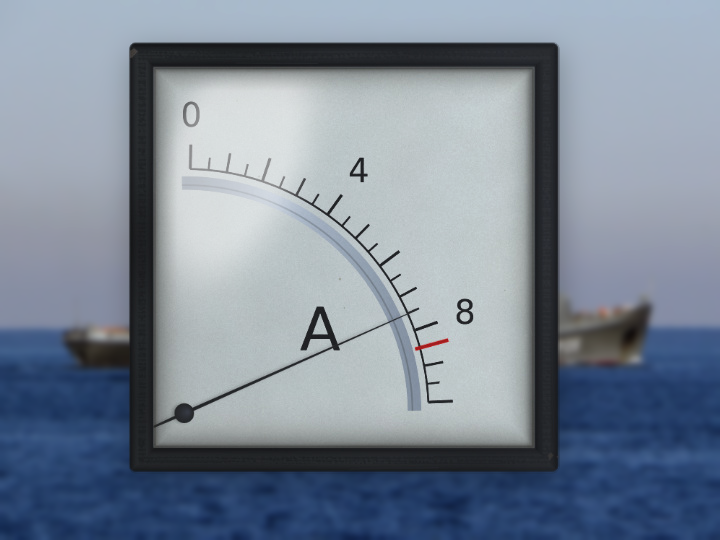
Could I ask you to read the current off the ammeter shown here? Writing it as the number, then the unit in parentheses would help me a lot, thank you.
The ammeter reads 7.5 (A)
